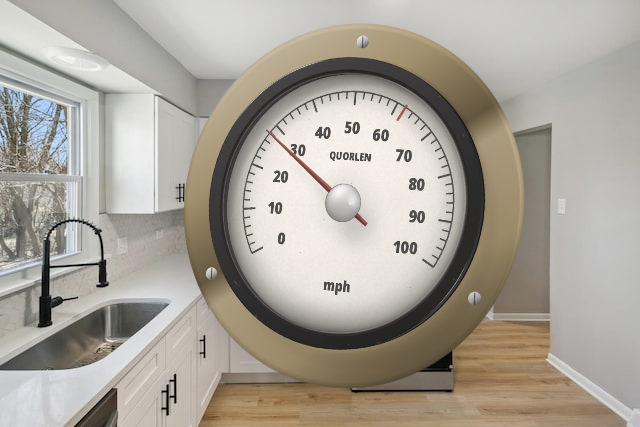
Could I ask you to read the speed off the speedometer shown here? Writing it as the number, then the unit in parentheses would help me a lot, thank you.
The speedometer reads 28 (mph)
